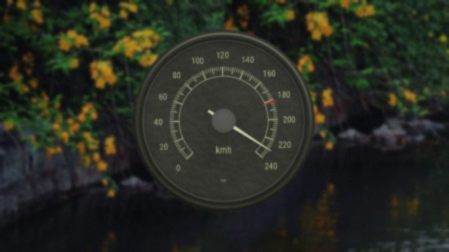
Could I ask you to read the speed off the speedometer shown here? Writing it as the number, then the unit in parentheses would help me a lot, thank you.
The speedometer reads 230 (km/h)
